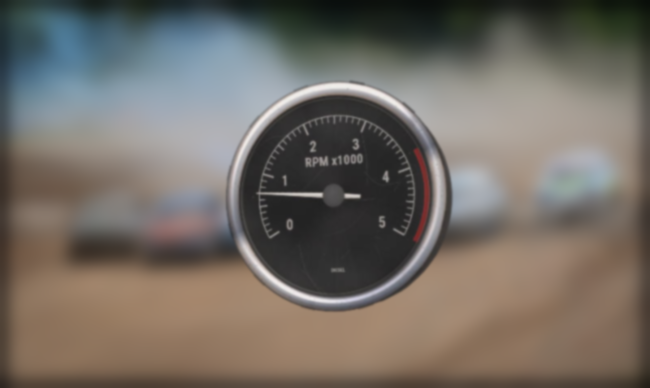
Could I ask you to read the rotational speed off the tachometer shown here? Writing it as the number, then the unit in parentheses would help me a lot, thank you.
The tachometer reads 700 (rpm)
